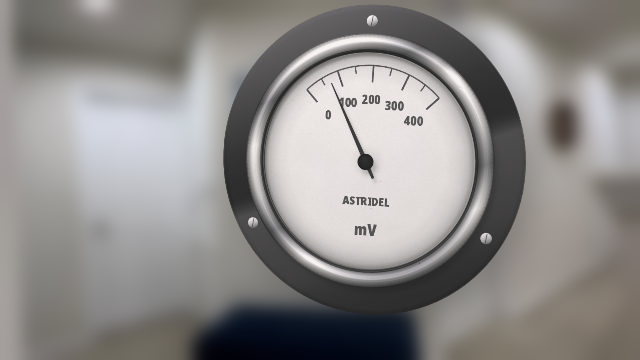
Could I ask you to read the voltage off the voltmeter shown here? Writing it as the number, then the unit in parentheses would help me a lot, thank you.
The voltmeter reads 75 (mV)
